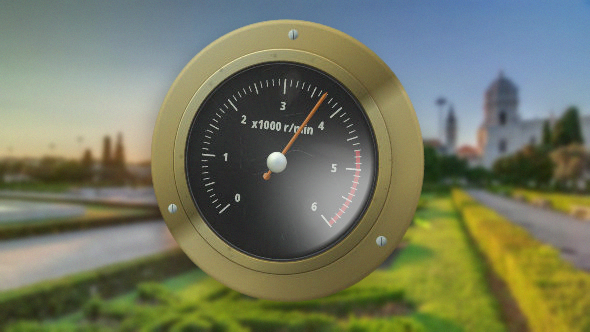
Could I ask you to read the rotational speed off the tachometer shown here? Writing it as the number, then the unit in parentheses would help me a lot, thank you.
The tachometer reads 3700 (rpm)
